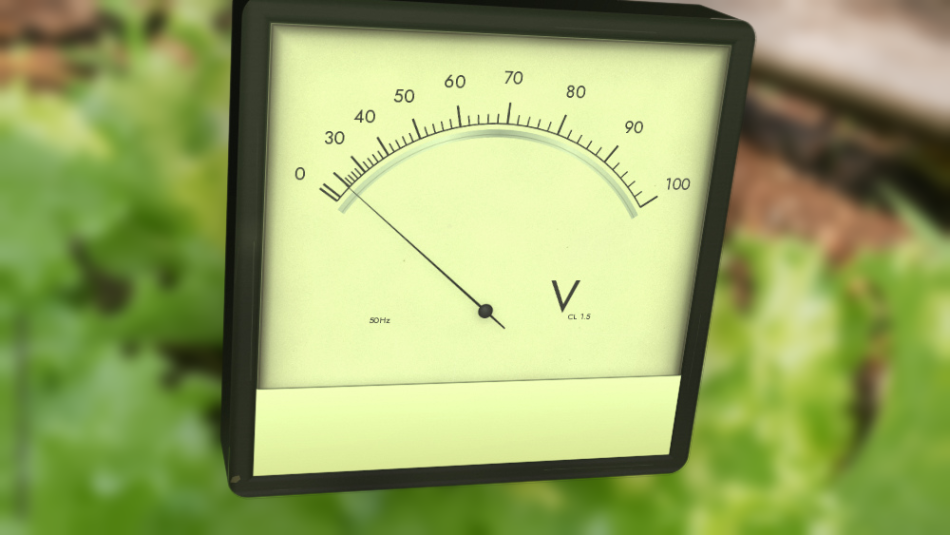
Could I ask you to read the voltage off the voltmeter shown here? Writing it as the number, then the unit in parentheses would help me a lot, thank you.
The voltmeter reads 20 (V)
